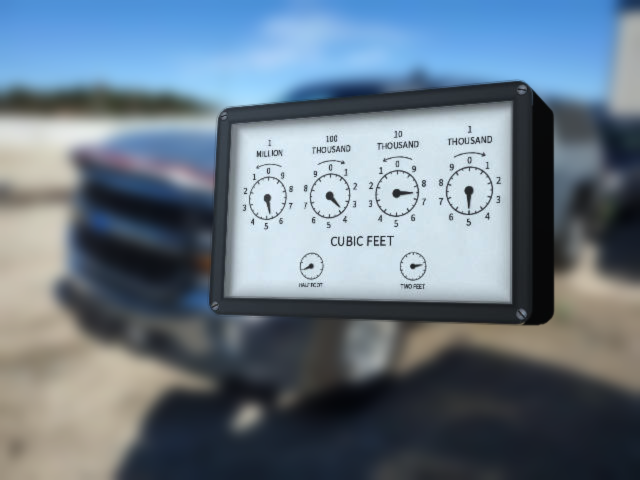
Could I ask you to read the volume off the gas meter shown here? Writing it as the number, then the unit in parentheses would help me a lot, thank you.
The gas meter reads 537500 (ft³)
